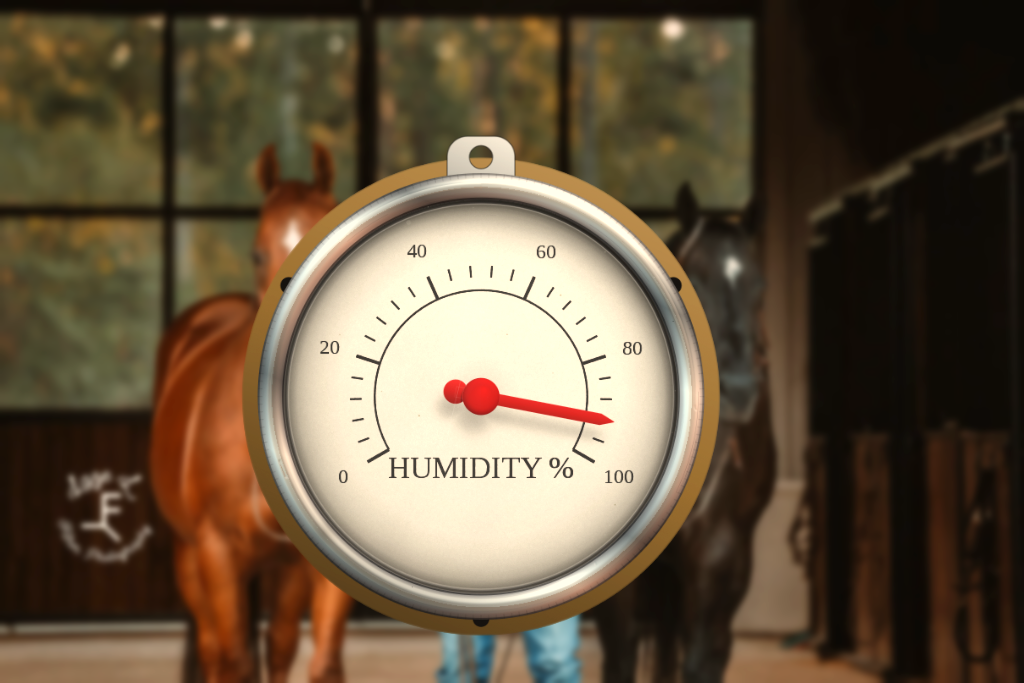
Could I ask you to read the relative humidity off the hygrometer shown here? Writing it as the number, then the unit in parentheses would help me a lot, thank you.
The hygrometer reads 92 (%)
